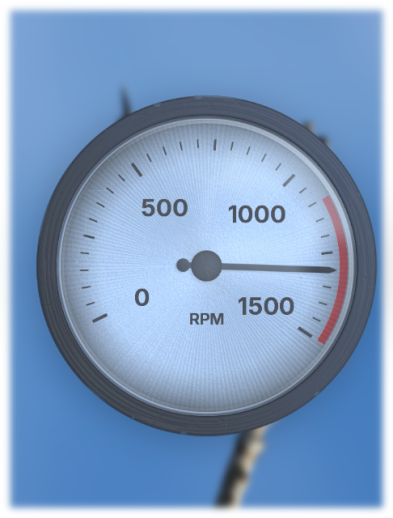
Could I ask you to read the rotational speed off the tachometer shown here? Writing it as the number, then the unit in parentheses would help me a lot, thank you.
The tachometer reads 1300 (rpm)
